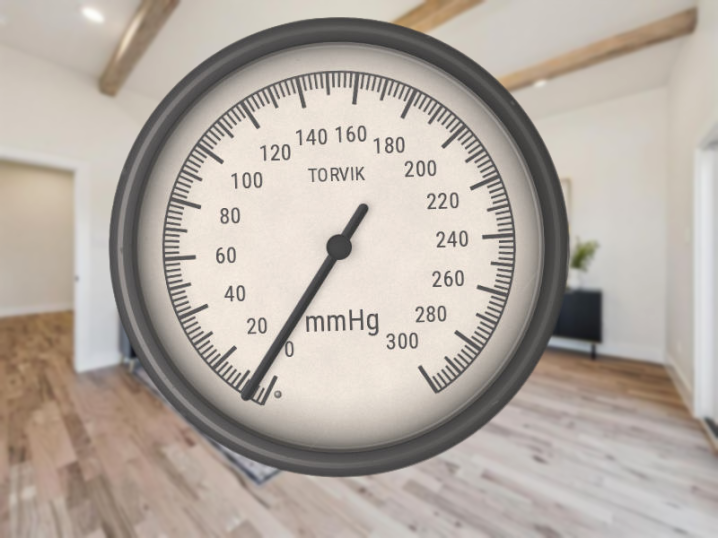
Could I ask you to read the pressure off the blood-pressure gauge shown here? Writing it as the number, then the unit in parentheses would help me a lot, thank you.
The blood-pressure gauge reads 6 (mmHg)
